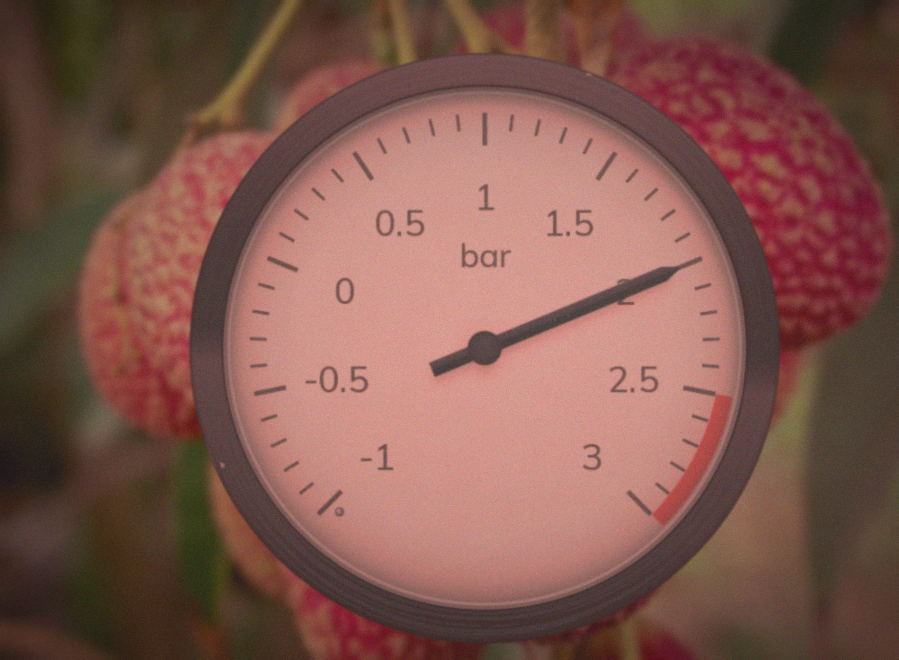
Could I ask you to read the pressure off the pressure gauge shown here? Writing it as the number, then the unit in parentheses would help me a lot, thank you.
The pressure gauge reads 2 (bar)
